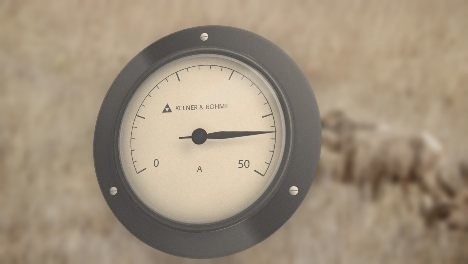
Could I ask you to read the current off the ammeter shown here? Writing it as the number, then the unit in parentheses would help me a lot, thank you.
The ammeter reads 43 (A)
